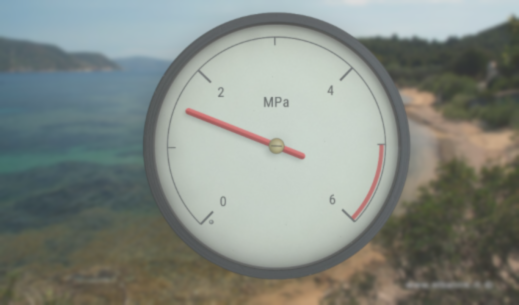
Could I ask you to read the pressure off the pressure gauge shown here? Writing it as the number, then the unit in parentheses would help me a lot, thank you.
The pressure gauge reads 1.5 (MPa)
